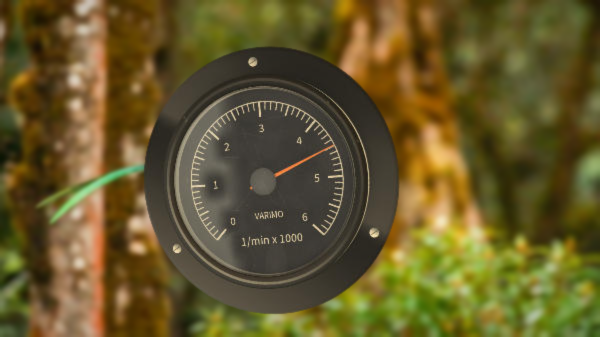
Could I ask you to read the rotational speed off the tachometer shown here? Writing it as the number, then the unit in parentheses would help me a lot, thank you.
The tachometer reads 4500 (rpm)
